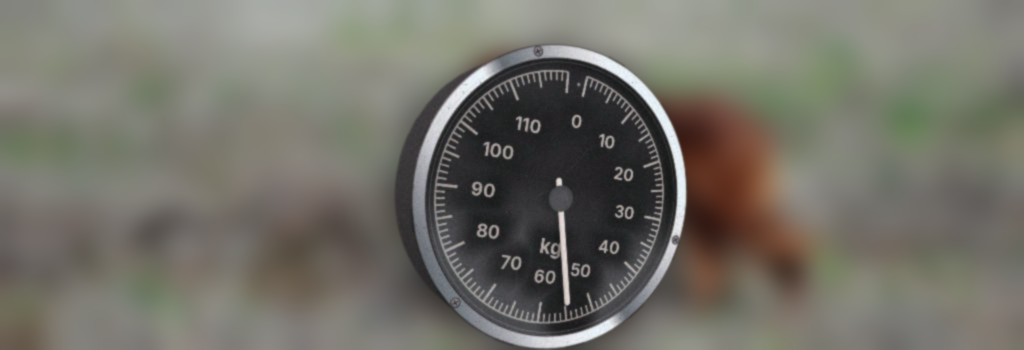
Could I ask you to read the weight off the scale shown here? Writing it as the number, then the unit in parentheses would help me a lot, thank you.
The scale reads 55 (kg)
